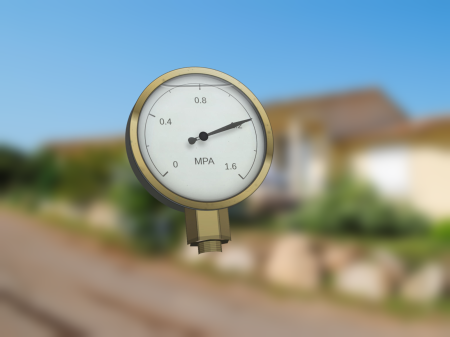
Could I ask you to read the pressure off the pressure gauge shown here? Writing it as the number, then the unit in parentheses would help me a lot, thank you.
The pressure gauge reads 1.2 (MPa)
